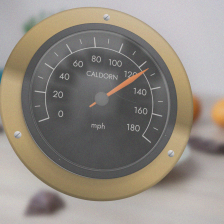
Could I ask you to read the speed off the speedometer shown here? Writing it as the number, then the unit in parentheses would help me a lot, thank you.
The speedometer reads 125 (mph)
